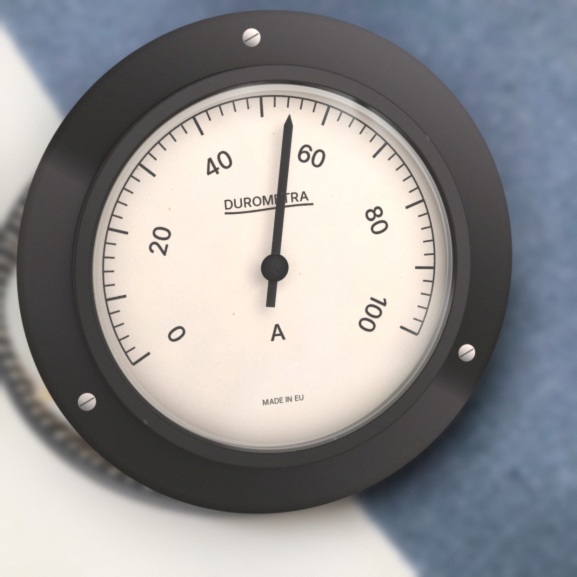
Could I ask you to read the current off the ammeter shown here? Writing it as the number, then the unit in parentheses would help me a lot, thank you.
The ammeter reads 54 (A)
